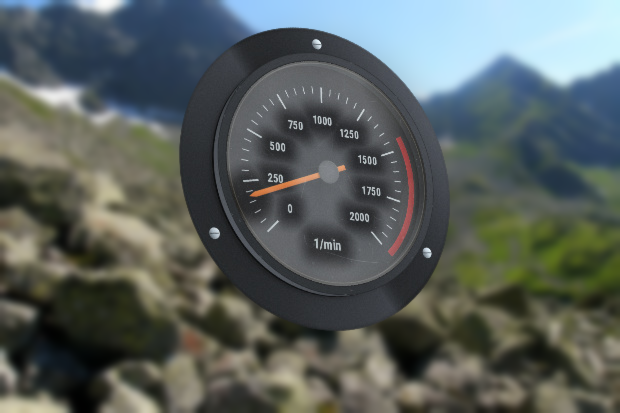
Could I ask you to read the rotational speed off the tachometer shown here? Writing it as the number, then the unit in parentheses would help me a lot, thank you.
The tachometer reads 175 (rpm)
